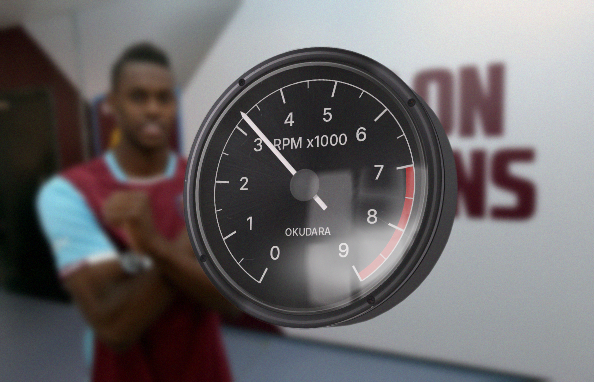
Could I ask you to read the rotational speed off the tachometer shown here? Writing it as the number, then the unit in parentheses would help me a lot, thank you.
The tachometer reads 3250 (rpm)
